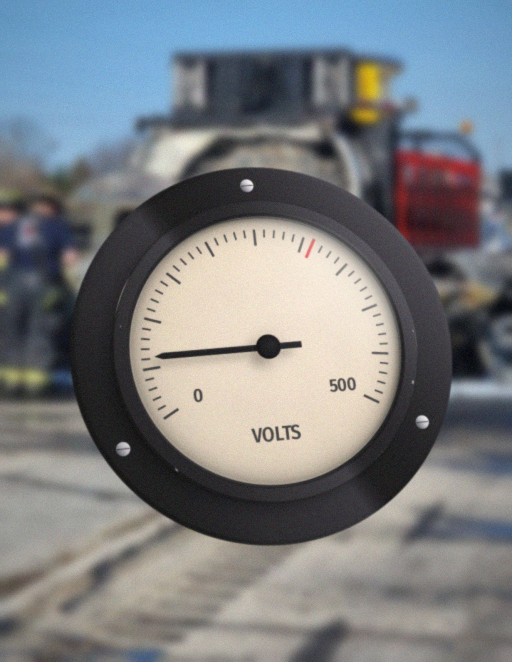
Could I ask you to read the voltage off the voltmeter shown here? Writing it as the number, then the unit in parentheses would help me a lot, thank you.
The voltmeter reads 60 (V)
